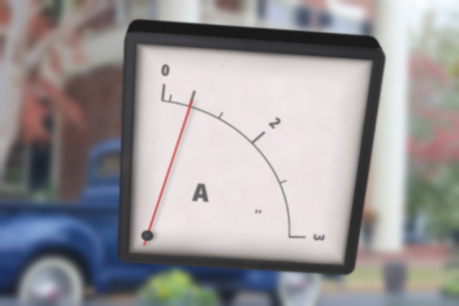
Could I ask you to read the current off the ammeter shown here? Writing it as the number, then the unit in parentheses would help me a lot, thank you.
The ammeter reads 1 (A)
